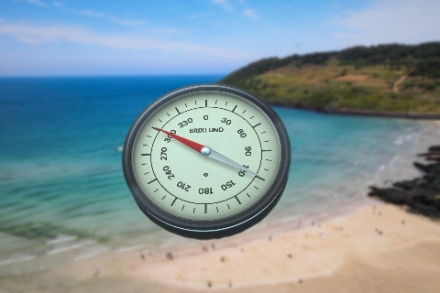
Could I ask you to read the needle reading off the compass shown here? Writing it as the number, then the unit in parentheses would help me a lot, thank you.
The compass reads 300 (°)
